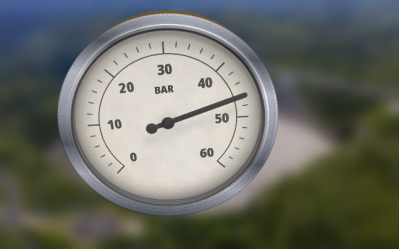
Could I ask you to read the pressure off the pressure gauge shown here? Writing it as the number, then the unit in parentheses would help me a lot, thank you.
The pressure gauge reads 46 (bar)
